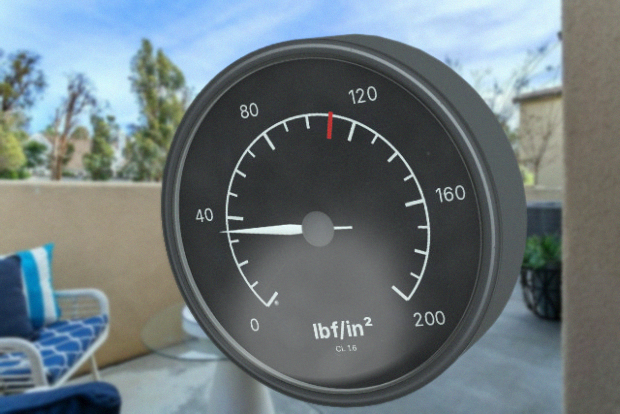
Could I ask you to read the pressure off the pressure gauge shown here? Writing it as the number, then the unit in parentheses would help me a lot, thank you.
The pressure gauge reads 35 (psi)
